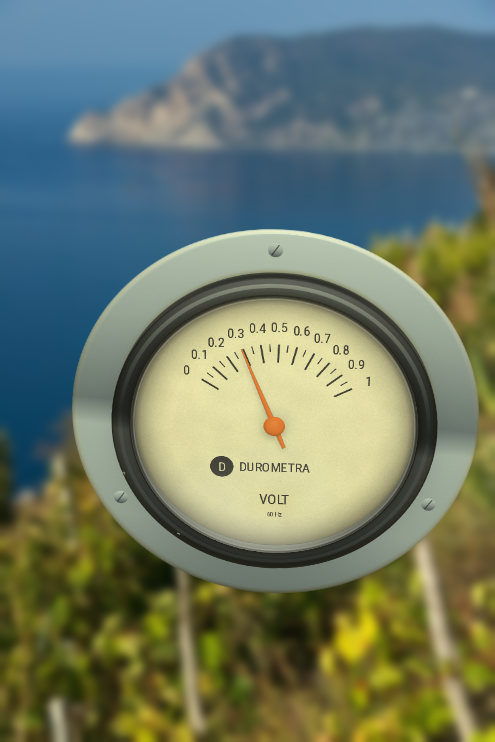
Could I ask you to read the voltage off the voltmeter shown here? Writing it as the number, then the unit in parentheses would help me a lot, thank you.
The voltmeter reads 0.3 (V)
